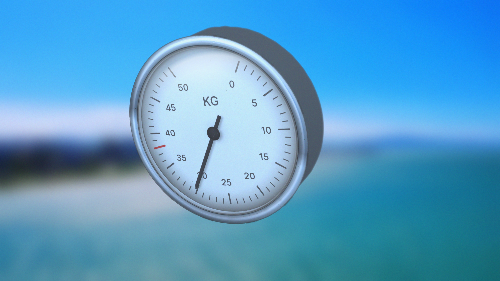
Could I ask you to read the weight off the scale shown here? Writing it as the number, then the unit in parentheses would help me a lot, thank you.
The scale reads 30 (kg)
